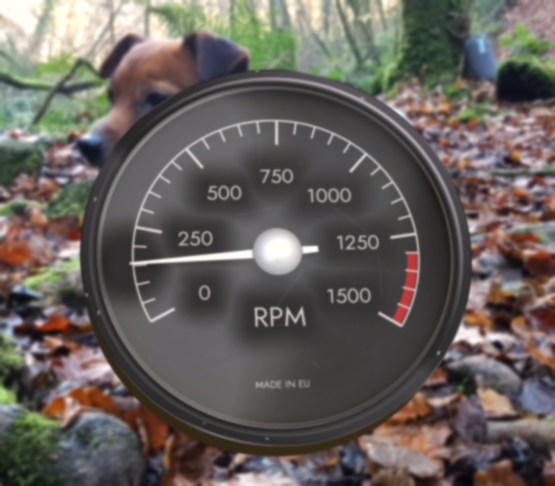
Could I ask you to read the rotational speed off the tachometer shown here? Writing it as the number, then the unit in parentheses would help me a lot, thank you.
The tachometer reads 150 (rpm)
